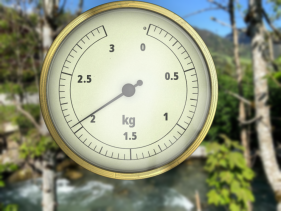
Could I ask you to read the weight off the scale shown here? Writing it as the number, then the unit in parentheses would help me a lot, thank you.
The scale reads 2.05 (kg)
